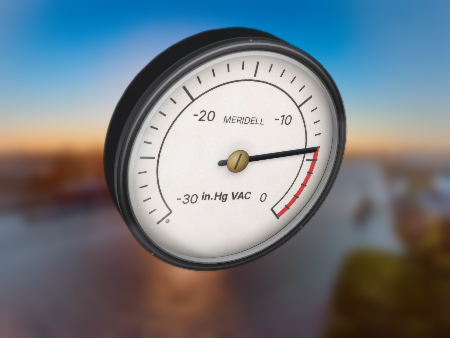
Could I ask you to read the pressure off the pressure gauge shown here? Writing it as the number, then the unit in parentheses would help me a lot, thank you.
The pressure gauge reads -6 (inHg)
